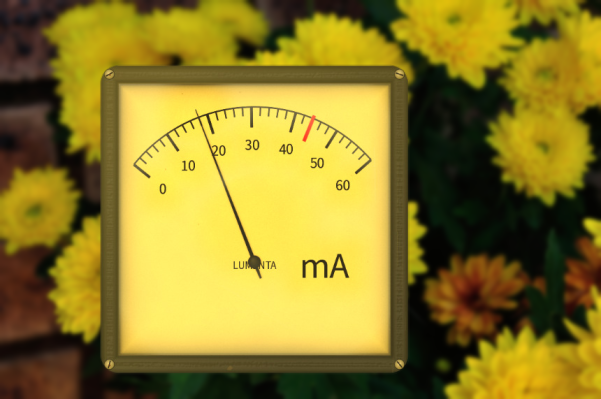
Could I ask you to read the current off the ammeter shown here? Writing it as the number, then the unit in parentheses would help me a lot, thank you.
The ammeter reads 18 (mA)
